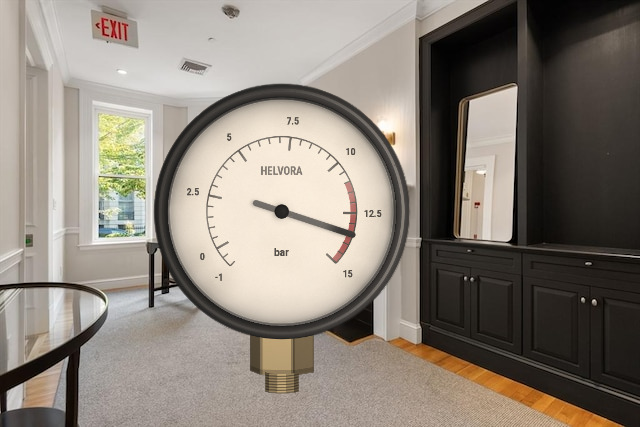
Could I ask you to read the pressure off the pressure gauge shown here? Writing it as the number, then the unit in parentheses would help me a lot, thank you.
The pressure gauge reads 13.5 (bar)
